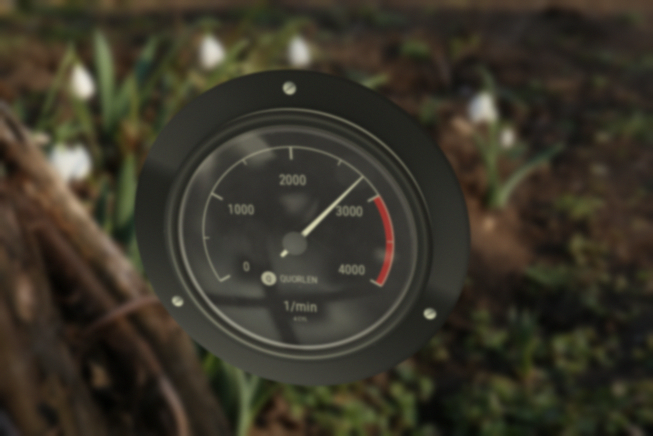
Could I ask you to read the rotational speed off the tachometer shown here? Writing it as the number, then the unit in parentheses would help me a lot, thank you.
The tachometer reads 2750 (rpm)
